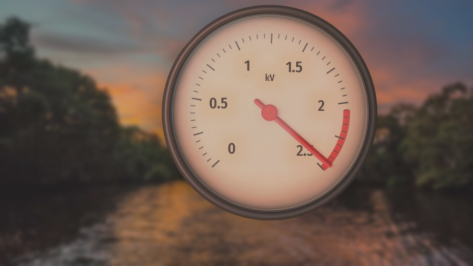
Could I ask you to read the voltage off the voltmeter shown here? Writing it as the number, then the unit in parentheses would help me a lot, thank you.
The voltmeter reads 2.45 (kV)
